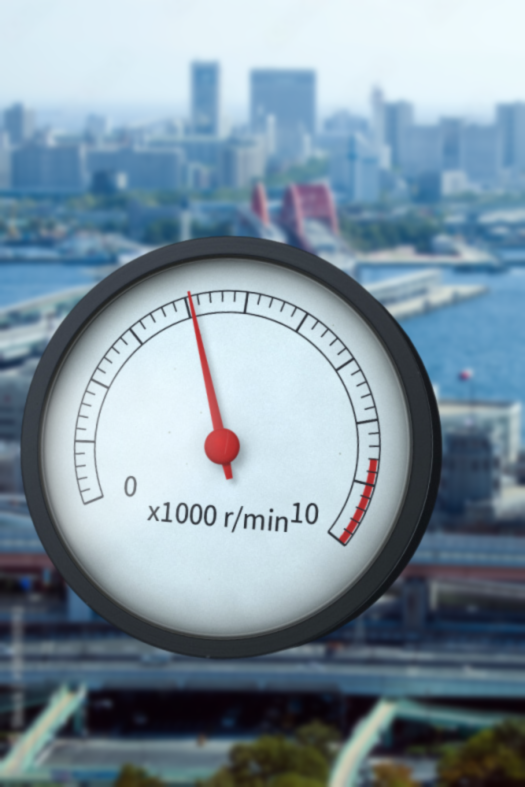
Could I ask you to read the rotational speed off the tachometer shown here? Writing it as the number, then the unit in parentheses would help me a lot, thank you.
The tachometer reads 4100 (rpm)
